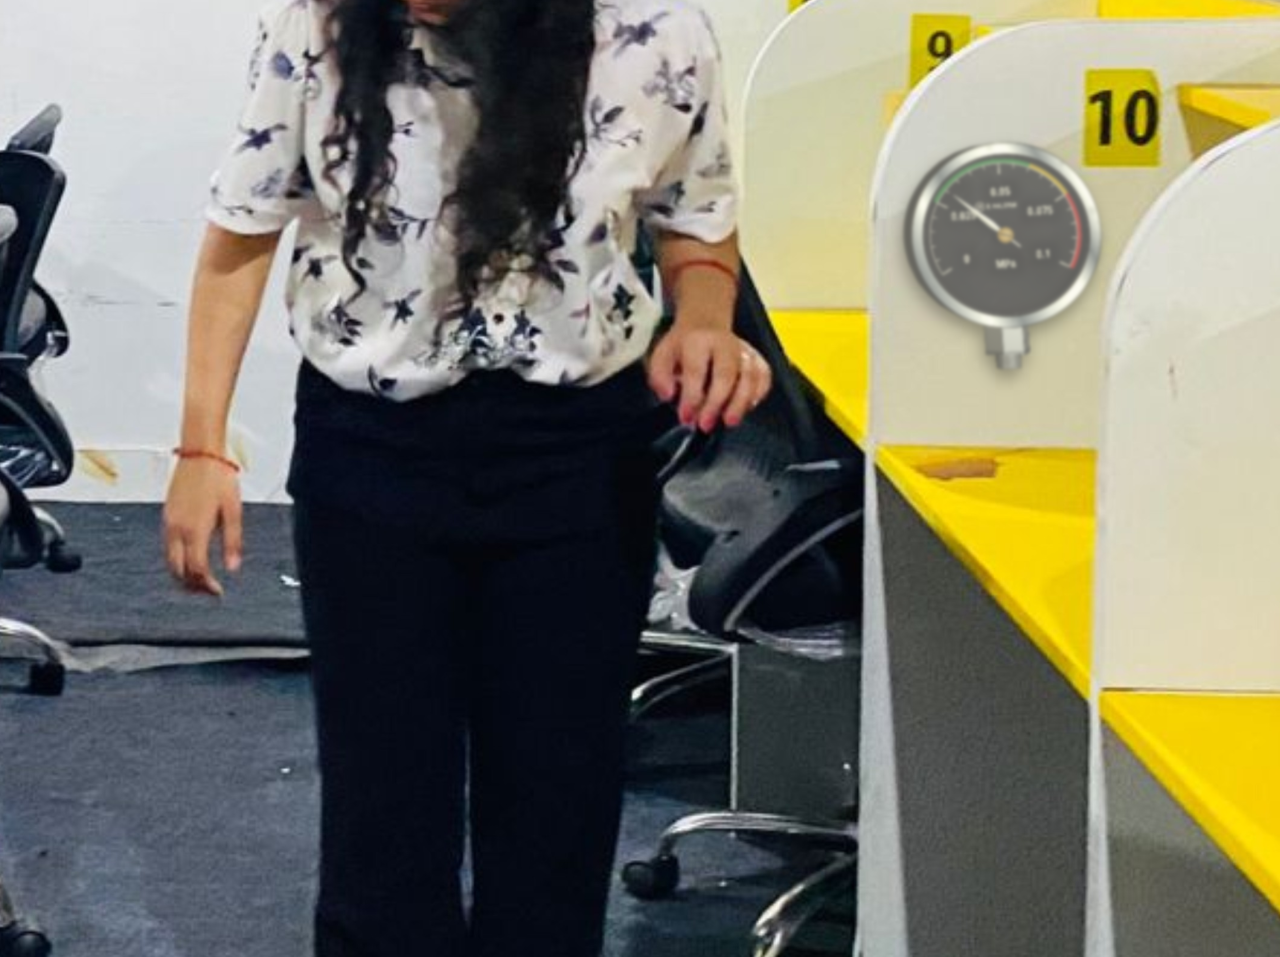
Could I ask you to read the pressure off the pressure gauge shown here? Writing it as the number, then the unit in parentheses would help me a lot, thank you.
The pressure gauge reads 0.03 (MPa)
